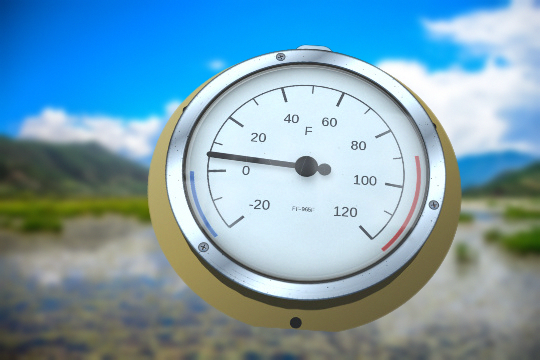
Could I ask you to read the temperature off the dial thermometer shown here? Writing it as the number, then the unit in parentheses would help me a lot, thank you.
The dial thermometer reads 5 (°F)
